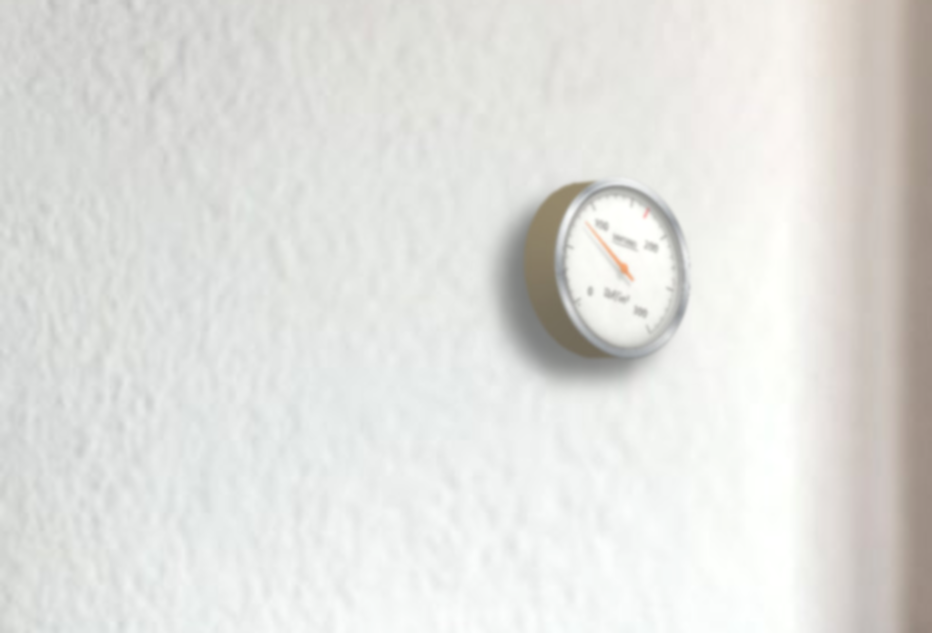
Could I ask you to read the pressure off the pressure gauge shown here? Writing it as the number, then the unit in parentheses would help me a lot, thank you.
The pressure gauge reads 80 (psi)
